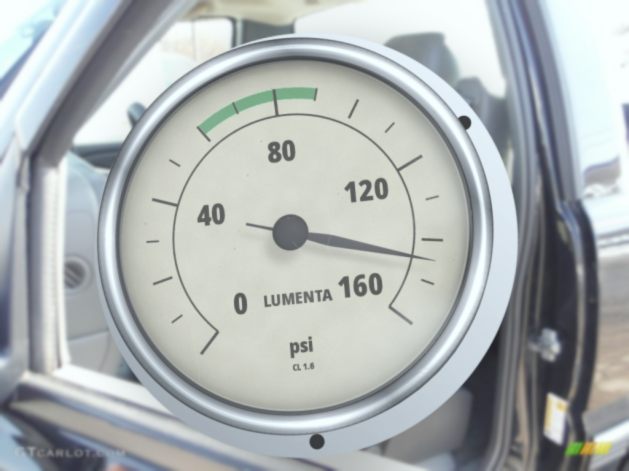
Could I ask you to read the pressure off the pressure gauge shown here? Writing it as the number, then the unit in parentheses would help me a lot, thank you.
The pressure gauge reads 145 (psi)
